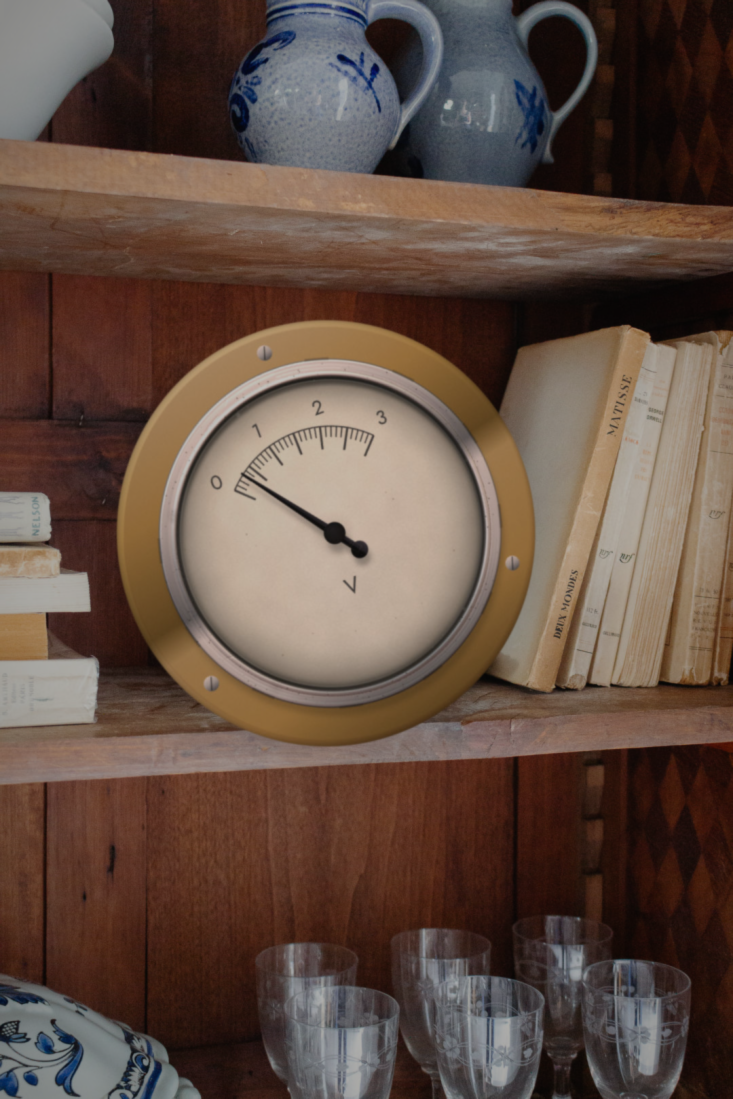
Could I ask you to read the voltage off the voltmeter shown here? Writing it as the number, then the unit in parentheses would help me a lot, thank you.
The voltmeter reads 0.3 (V)
